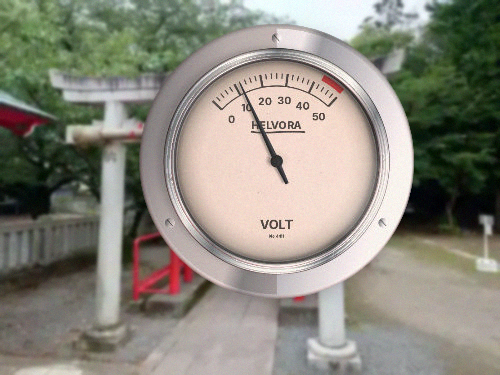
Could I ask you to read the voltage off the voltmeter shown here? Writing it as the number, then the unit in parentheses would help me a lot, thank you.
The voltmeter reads 12 (V)
